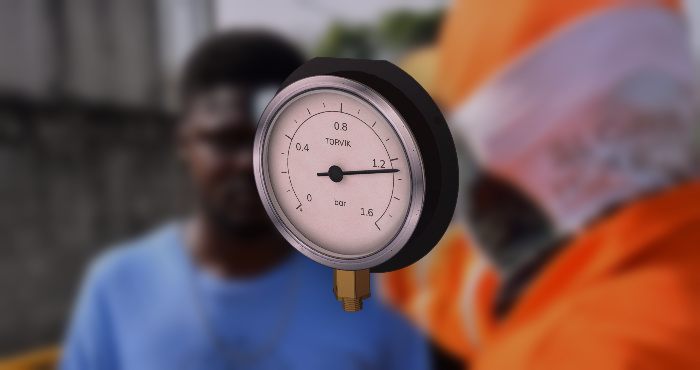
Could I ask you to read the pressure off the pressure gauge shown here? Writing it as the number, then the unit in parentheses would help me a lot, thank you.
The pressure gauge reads 1.25 (bar)
